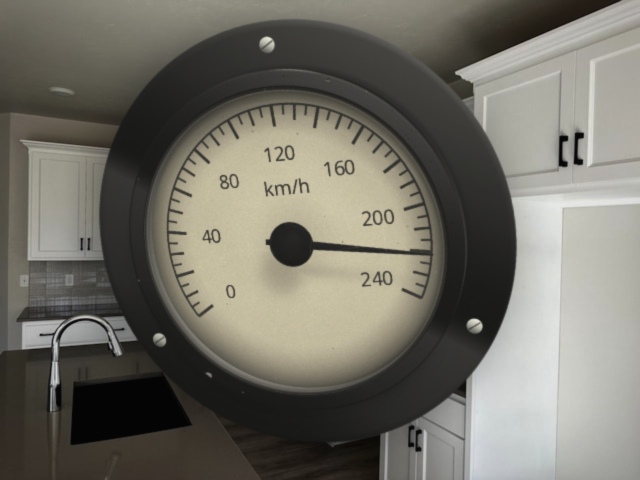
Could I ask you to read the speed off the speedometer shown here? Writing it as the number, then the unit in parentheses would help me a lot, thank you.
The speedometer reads 220 (km/h)
